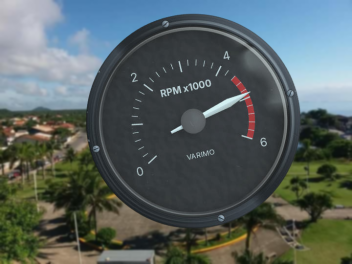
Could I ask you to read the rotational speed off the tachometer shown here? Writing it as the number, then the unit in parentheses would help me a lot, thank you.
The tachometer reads 4900 (rpm)
